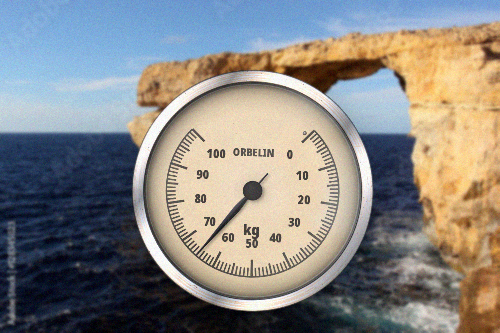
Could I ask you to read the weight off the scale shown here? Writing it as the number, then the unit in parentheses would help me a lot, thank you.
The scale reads 65 (kg)
